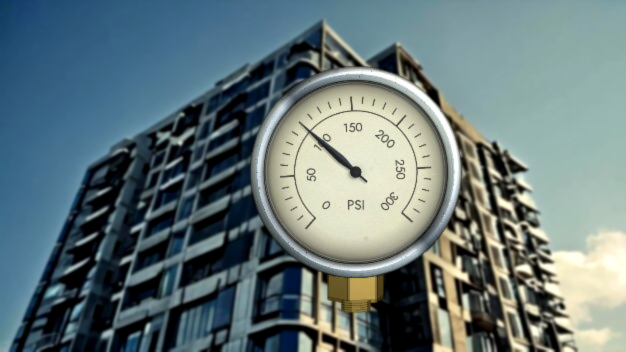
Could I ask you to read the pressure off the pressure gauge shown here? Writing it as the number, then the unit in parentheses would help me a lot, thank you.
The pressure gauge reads 100 (psi)
